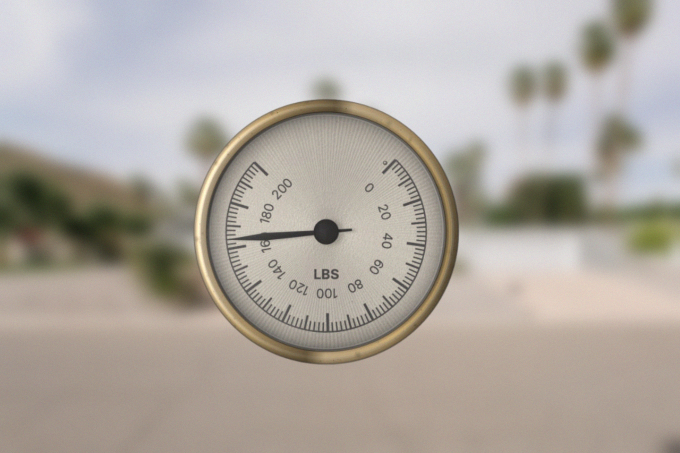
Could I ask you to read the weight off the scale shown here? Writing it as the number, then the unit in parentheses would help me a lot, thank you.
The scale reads 164 (lb)
